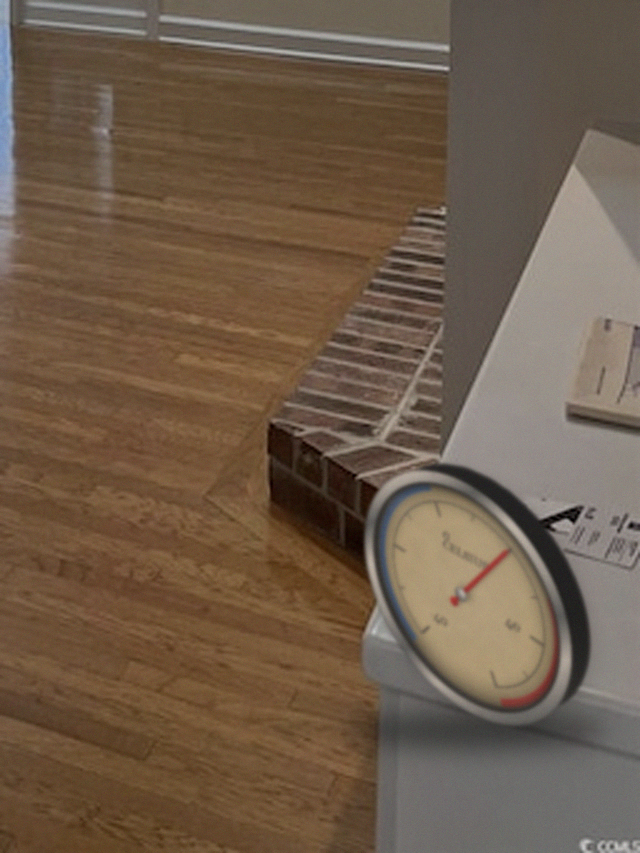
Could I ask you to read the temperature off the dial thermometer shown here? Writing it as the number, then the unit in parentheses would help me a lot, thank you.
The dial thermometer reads 20 (°C)
